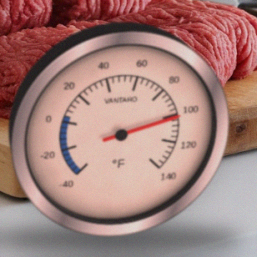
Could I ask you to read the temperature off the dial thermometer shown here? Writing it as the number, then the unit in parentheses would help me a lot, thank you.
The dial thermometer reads 100 (°F)
